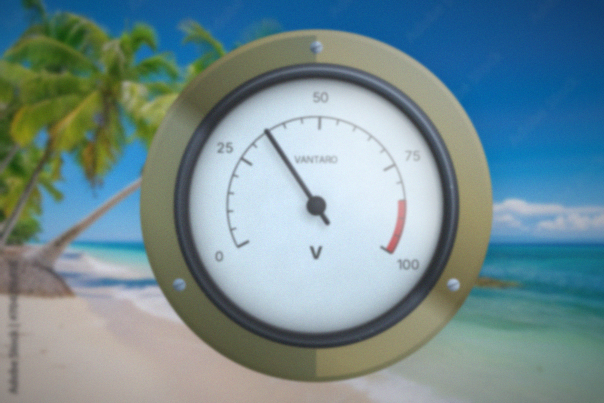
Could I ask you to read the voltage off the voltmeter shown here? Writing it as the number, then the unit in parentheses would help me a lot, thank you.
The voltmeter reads 35 (V)
